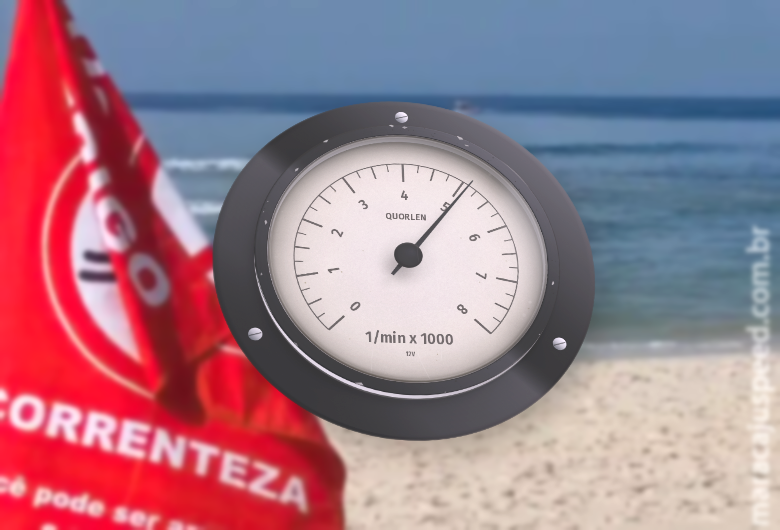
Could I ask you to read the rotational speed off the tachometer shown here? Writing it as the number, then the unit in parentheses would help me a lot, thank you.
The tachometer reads 5125 (rpm)
